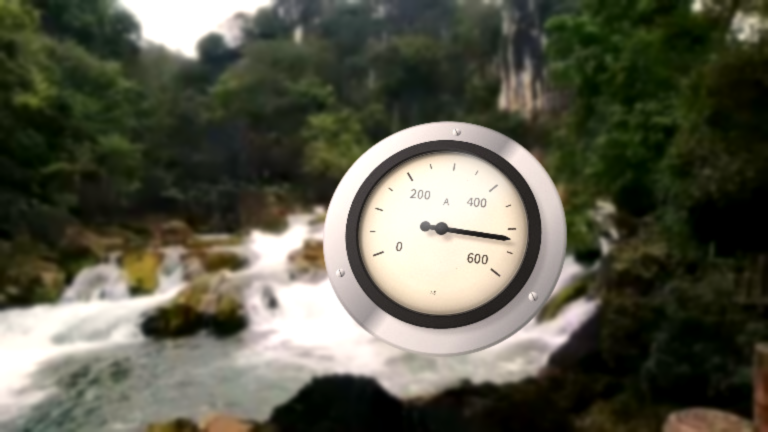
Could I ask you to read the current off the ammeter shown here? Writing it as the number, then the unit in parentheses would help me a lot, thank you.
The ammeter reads 525 (A)
